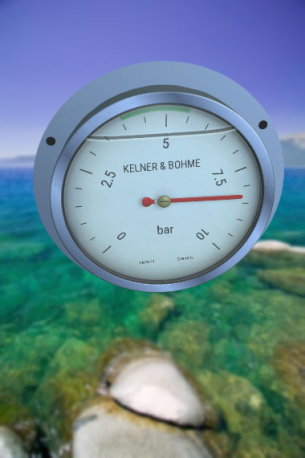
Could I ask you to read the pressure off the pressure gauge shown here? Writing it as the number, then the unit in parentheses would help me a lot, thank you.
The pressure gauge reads 8.25 (bar)
